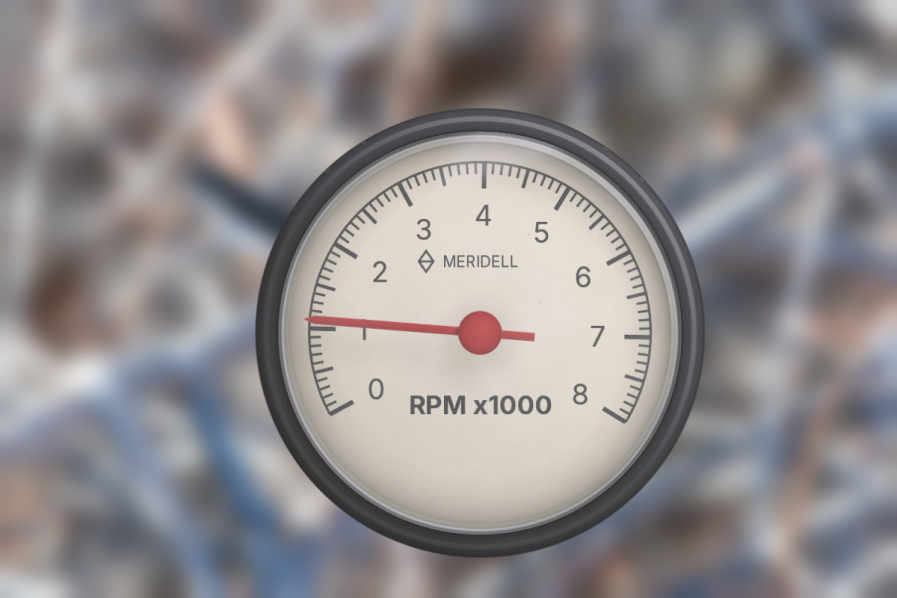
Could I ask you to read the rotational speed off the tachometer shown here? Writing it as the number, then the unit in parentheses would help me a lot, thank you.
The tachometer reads 1100 (rpm)
